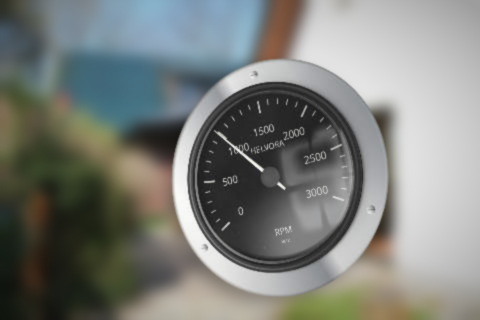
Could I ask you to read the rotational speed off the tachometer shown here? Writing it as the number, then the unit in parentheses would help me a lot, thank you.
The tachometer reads 1000 (rpm)
